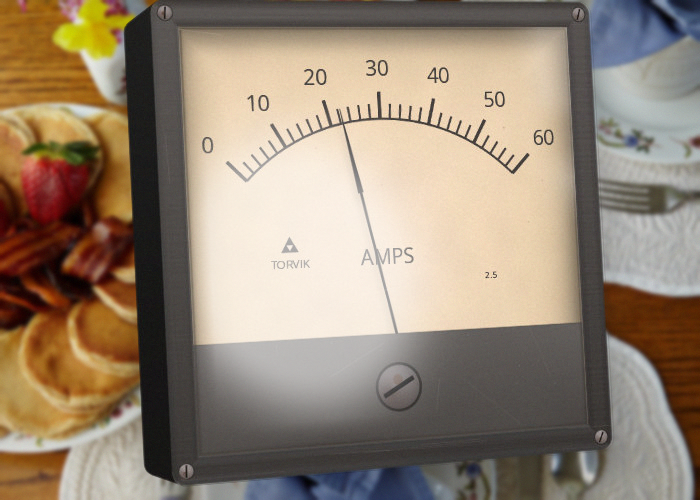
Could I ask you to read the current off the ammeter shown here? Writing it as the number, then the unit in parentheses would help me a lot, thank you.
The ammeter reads 22 (A)
